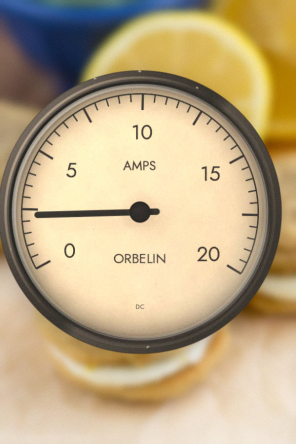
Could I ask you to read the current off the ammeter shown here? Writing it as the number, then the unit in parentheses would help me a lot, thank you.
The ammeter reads 2.25 (A)
